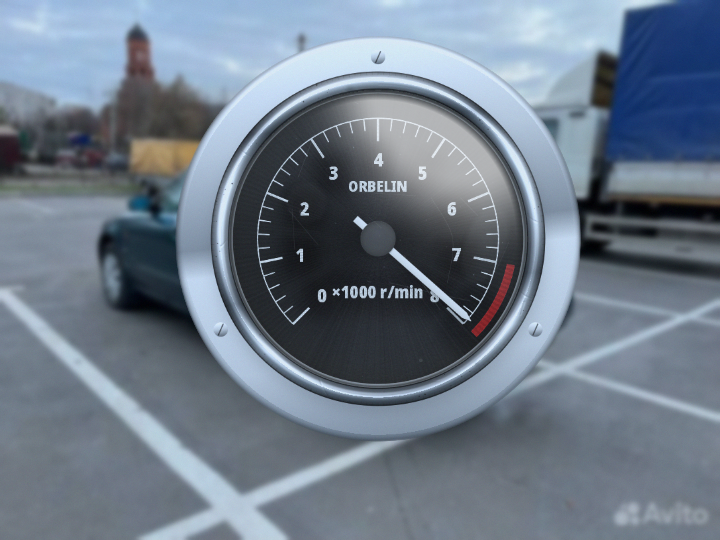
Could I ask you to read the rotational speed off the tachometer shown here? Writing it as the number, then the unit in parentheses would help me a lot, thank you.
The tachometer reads 7900 (rpm)
